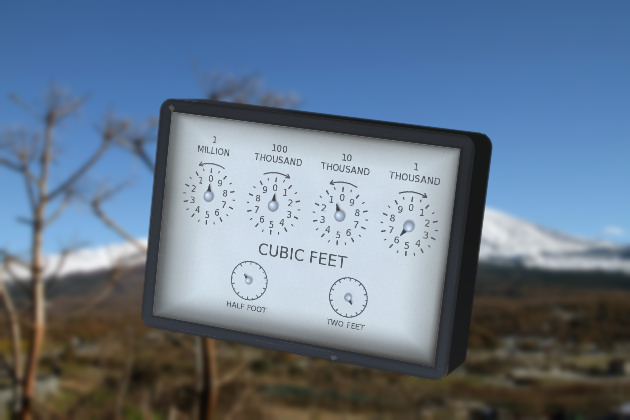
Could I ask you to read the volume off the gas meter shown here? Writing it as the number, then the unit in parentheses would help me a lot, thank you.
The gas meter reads 600 (ft³)
